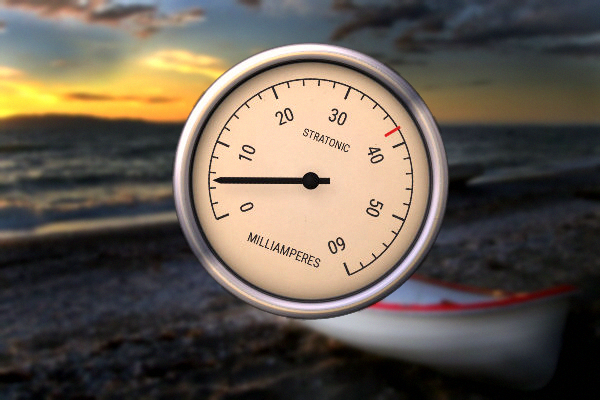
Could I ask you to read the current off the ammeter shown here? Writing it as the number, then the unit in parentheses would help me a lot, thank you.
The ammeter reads 5 (mA)
